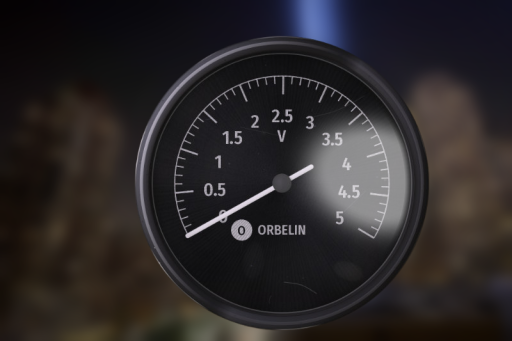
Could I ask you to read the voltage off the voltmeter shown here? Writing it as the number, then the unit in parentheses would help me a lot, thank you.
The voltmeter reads 0 (V)
